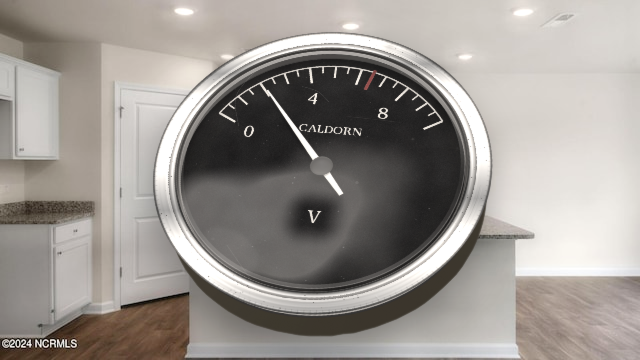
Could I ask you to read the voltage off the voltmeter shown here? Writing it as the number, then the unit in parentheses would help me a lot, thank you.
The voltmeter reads 2 (V)
